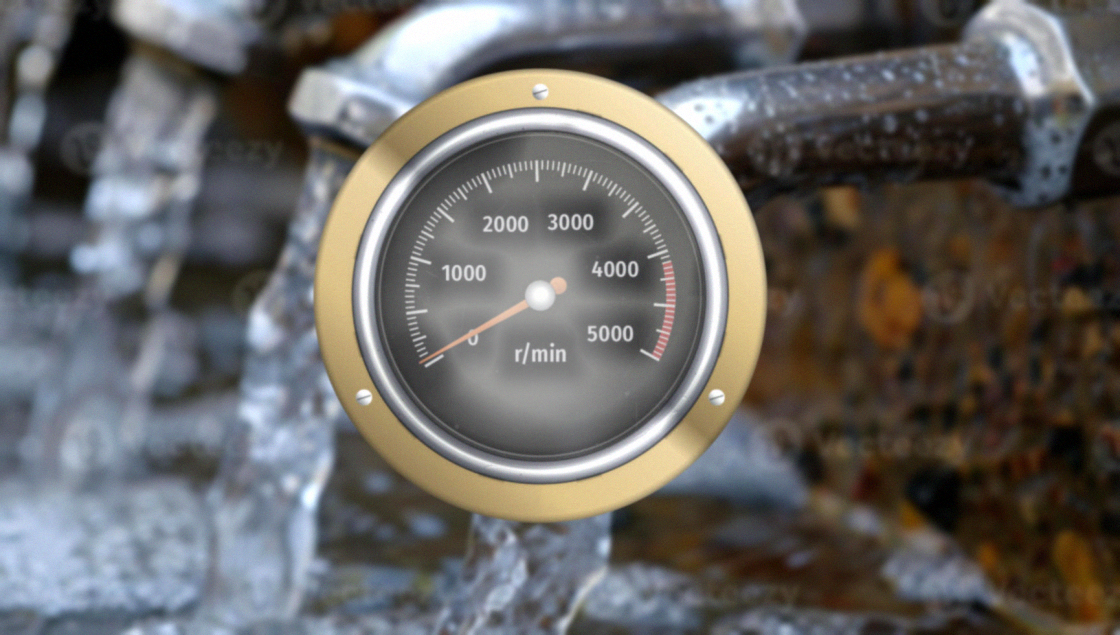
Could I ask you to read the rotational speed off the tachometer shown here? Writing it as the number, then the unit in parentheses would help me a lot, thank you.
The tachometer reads 50 (rpm)
